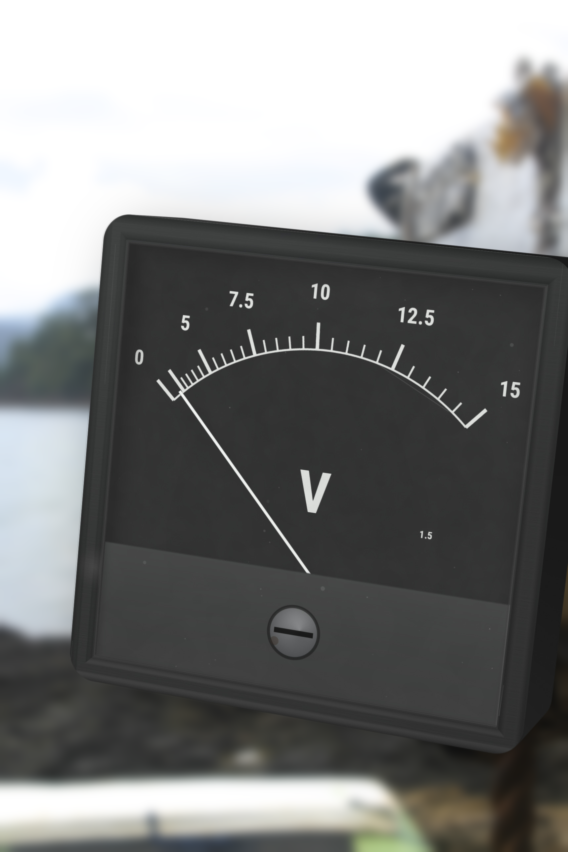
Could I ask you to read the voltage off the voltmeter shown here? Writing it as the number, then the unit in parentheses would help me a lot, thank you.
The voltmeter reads 2.5 (V)
